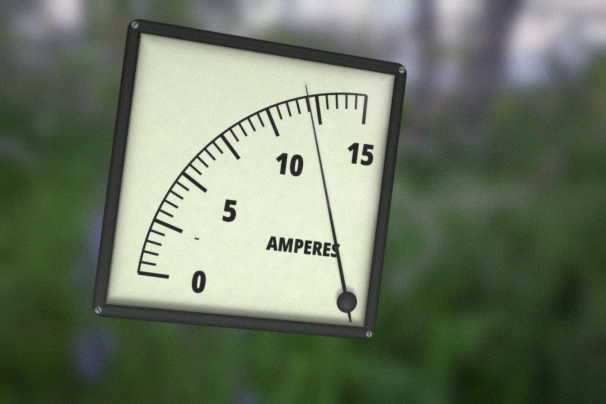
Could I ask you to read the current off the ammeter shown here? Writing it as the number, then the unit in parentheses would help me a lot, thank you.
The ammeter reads 12 (A)
